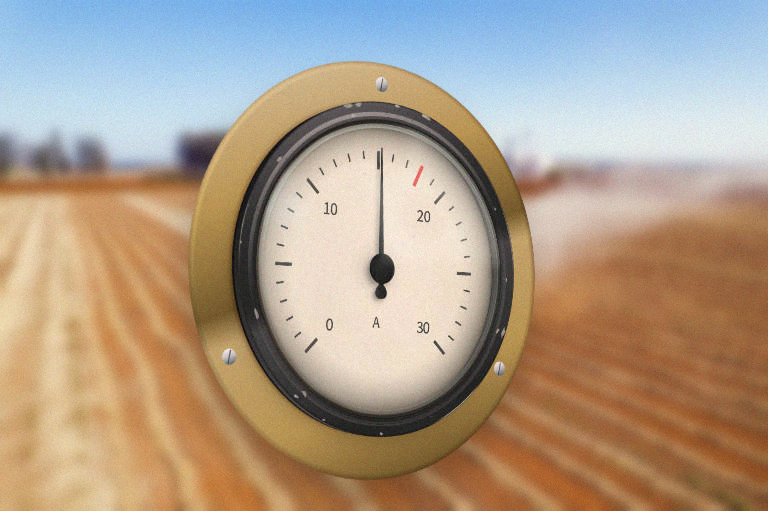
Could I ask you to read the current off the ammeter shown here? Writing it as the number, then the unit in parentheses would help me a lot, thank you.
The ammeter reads 15 (A)
